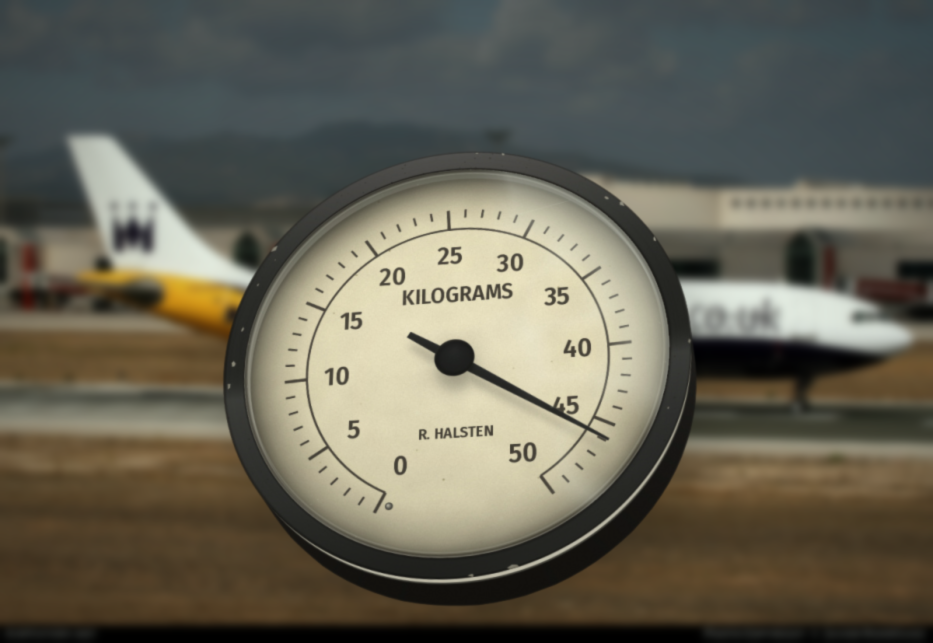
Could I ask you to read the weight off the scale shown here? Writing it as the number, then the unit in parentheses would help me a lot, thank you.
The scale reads 46 (kg)
